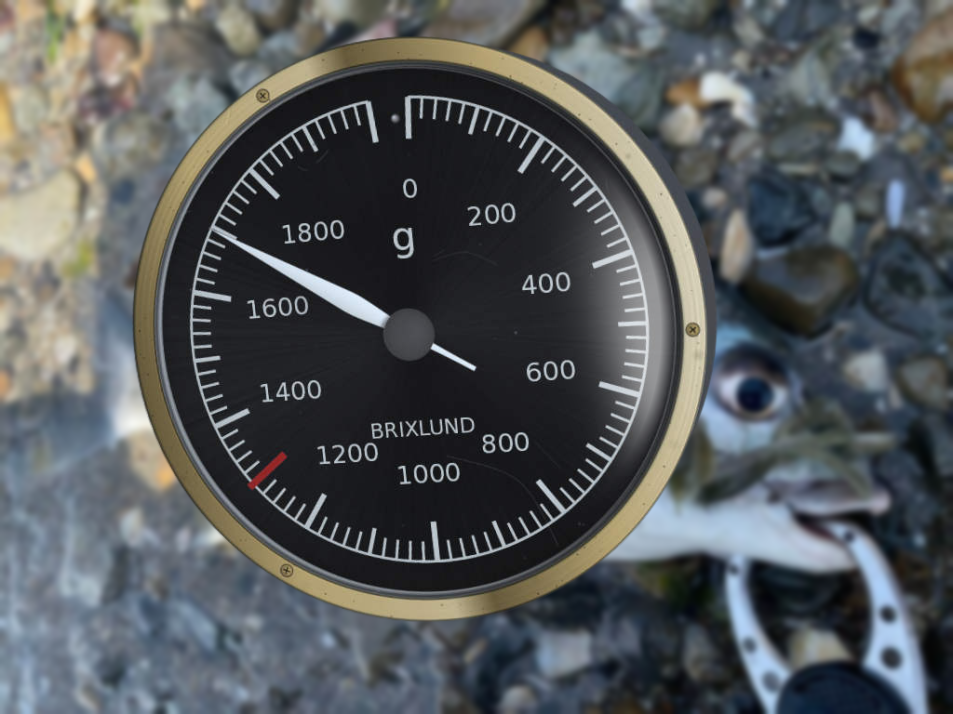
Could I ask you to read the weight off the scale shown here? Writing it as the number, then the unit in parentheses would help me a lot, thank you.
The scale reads 1700 (g)
